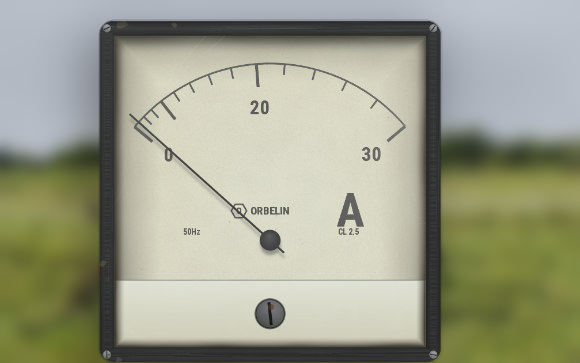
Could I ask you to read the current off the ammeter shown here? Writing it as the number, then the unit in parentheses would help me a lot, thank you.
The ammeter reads 4 (A)
